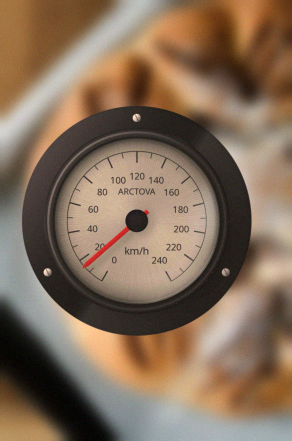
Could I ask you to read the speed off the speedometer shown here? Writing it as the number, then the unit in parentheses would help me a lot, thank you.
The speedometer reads 15 (km/h)
